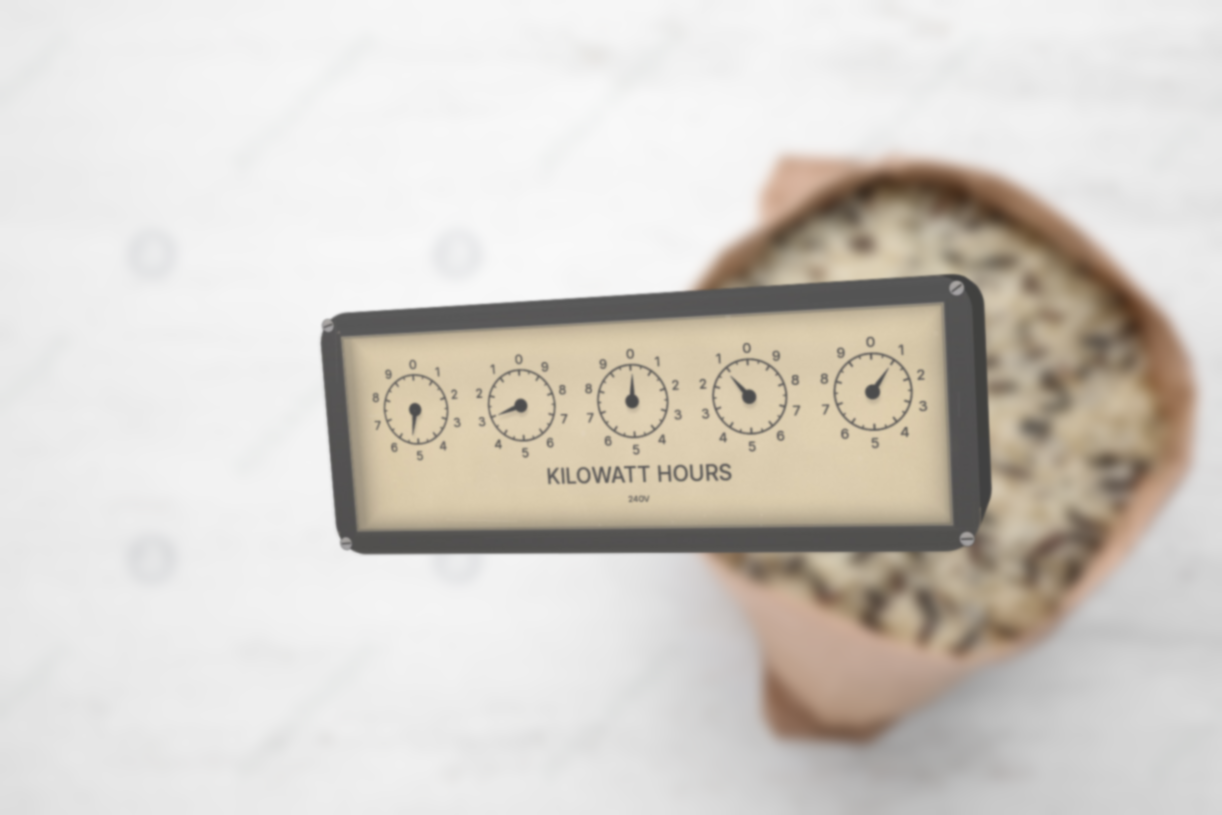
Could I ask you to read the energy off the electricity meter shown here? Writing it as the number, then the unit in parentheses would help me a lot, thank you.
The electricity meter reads 53011 (kWh)
